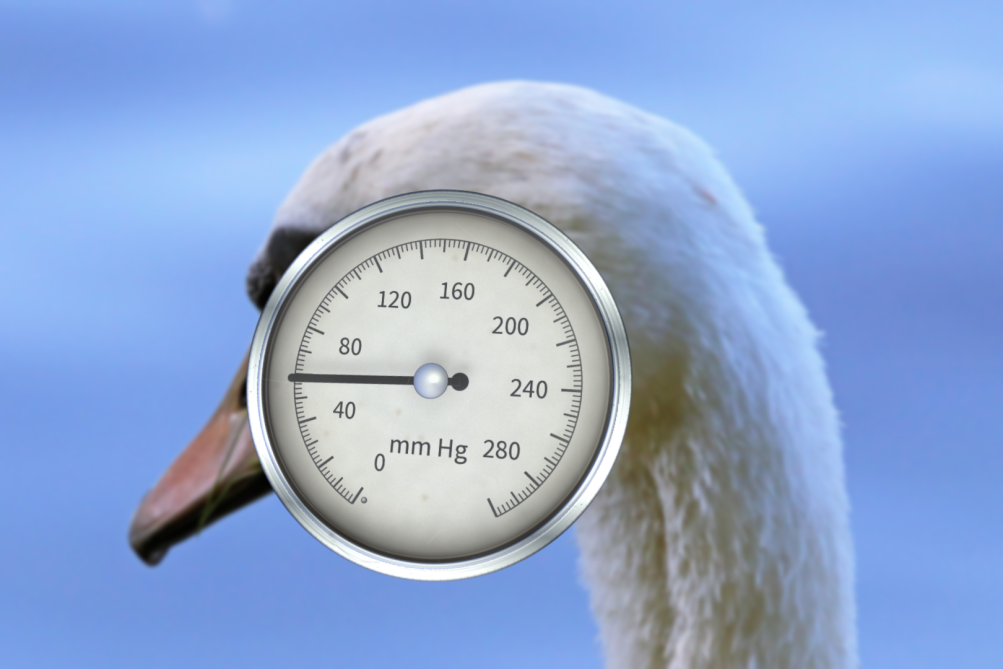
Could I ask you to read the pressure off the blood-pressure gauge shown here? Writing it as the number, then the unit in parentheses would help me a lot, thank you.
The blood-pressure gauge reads 58 (mmHg)
